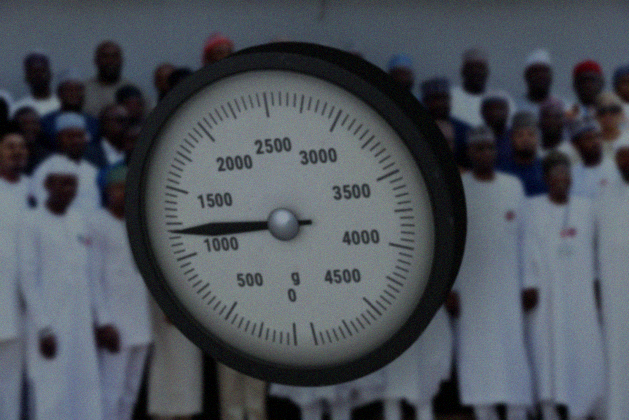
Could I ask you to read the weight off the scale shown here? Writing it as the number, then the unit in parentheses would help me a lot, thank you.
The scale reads 1200 (g)
